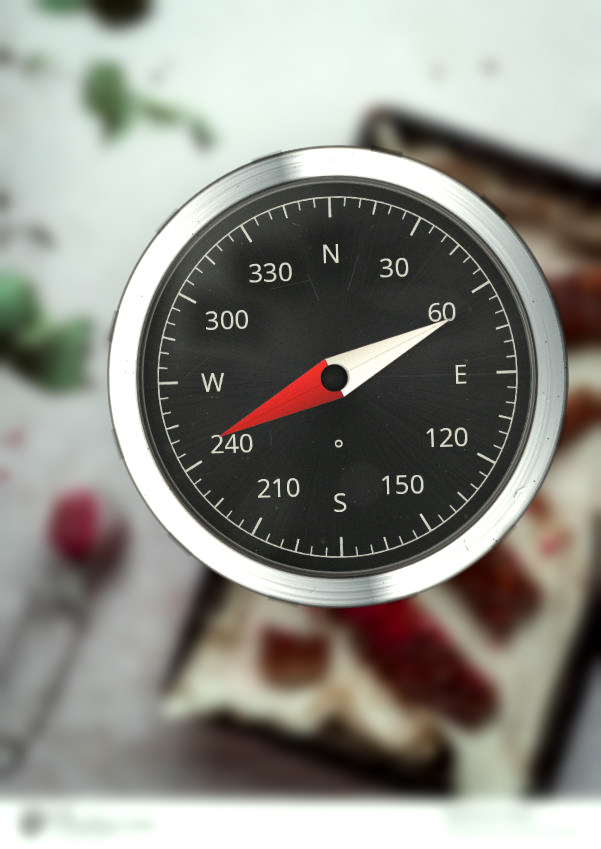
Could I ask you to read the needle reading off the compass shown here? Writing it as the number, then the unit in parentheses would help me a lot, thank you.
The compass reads 245 (°)
